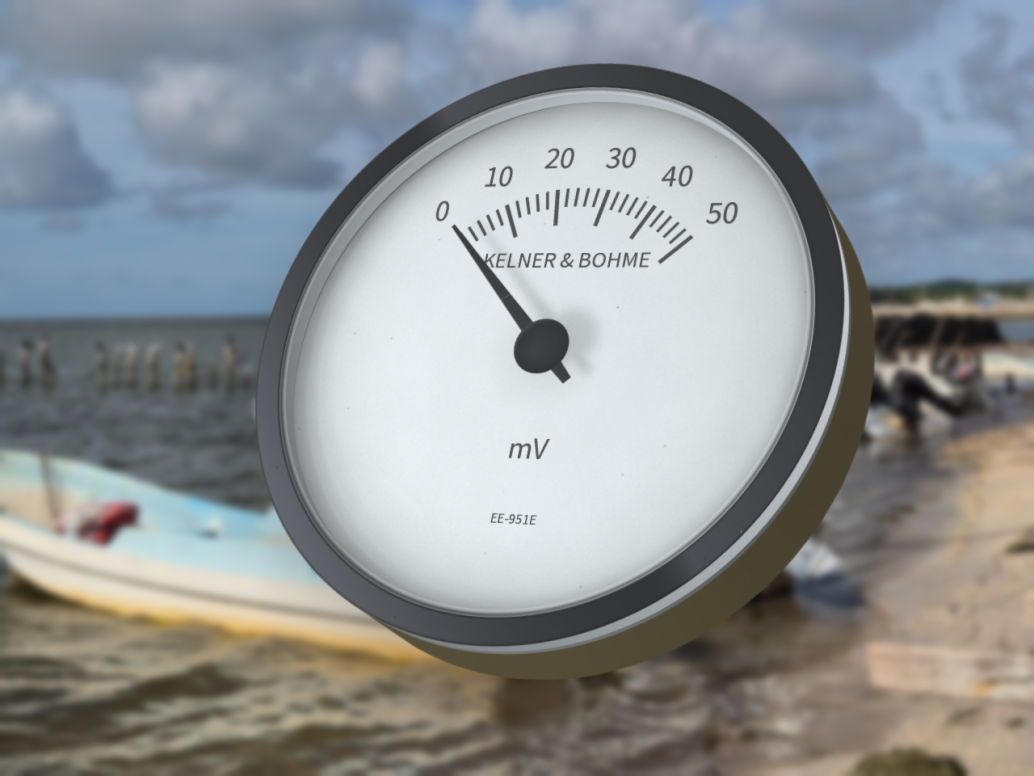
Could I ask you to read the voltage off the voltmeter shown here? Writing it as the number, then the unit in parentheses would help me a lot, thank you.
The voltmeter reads 0 (mV)
